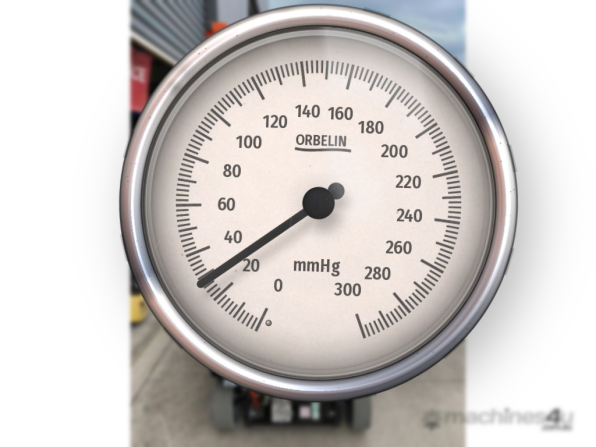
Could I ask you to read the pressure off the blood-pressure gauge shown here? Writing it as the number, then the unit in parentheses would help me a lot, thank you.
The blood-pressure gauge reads 28 (mmHg)
